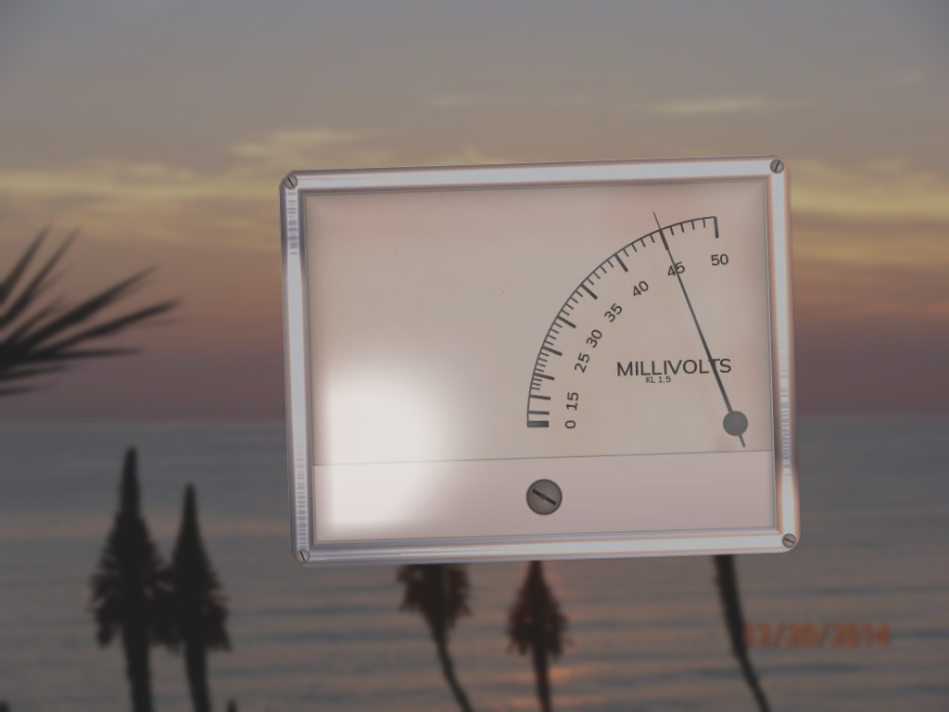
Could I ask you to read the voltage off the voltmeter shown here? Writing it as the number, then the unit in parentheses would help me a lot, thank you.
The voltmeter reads 45 (mV)
